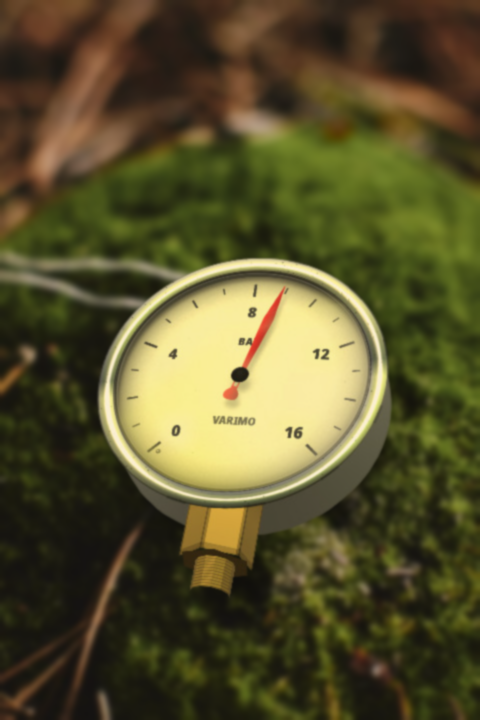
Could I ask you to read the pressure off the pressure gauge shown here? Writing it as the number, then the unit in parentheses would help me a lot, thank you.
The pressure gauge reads 9 (bar)
